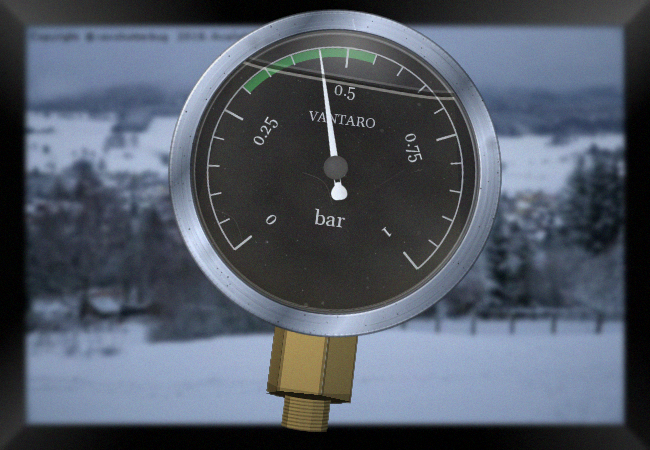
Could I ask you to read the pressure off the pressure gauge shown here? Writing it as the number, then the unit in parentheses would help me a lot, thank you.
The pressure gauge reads 0.45 (bar)
